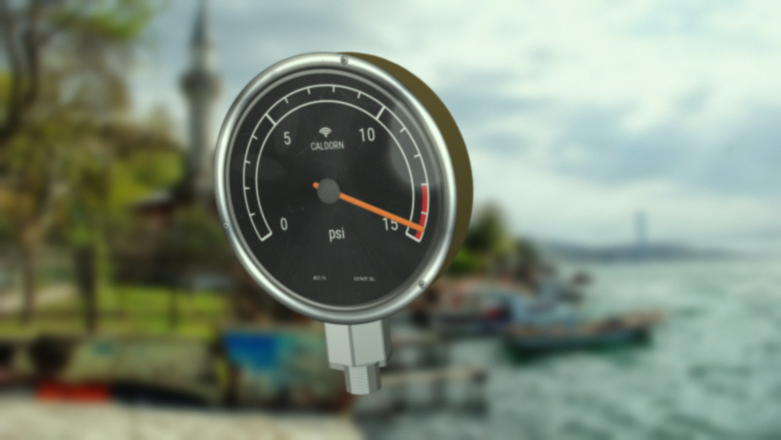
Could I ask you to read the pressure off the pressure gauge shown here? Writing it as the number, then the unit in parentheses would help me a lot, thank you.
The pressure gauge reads 14.5 (psi)
